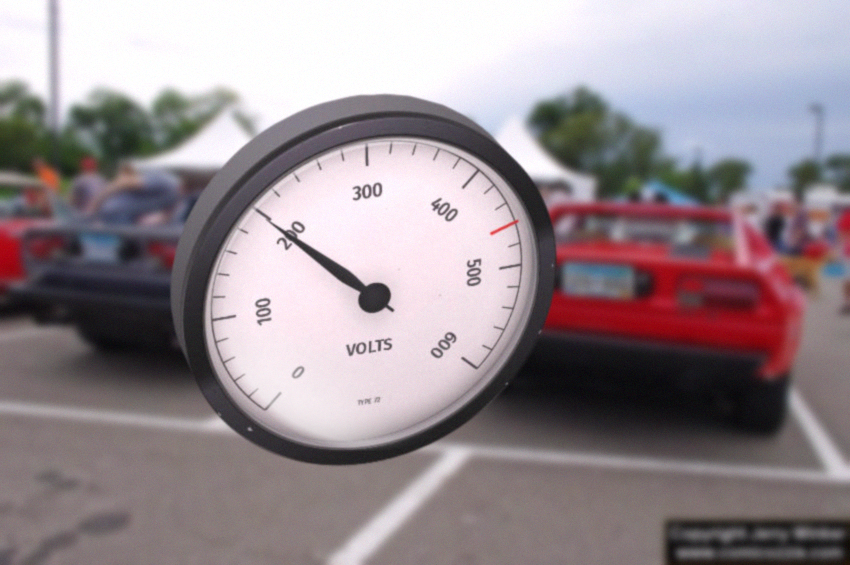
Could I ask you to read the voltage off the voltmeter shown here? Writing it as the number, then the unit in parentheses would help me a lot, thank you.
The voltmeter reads 200 (V)
